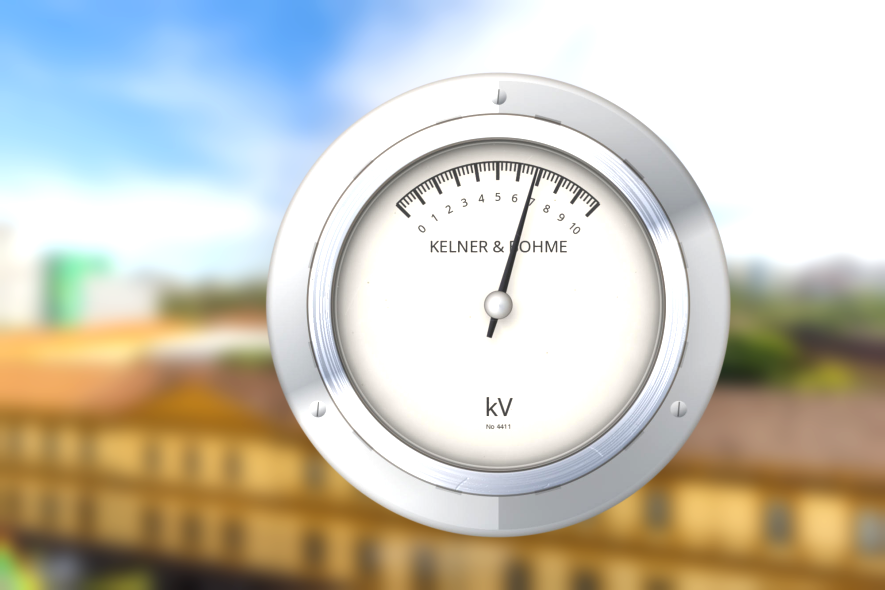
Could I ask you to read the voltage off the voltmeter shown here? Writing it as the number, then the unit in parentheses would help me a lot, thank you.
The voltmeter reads 6.8 (kV)
